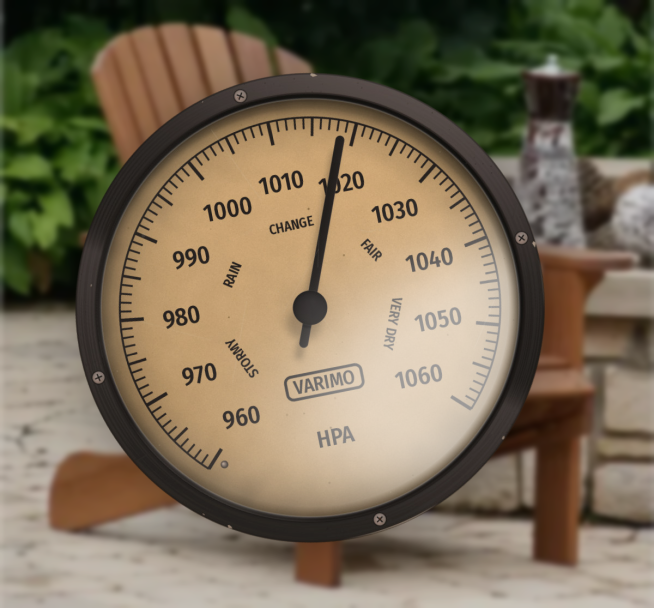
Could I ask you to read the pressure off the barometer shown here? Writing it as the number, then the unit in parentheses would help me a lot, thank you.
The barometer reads 1018.5 (hPa)
